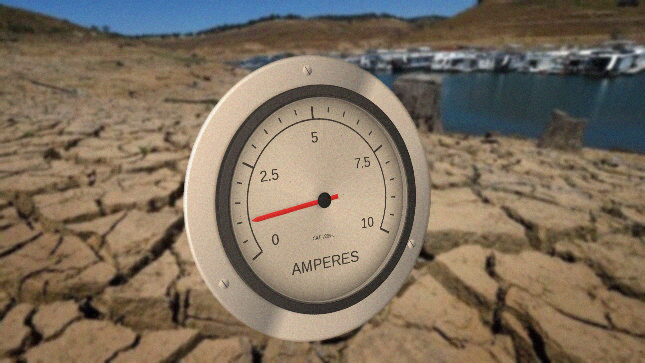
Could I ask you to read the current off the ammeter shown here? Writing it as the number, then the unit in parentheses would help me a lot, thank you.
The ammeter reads 1 (A)
